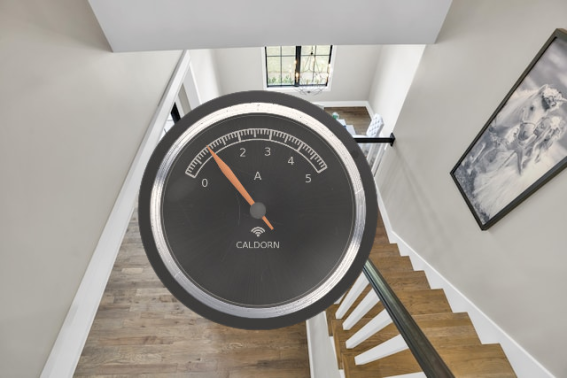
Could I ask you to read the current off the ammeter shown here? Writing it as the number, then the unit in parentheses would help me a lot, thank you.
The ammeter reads 1 (A)
